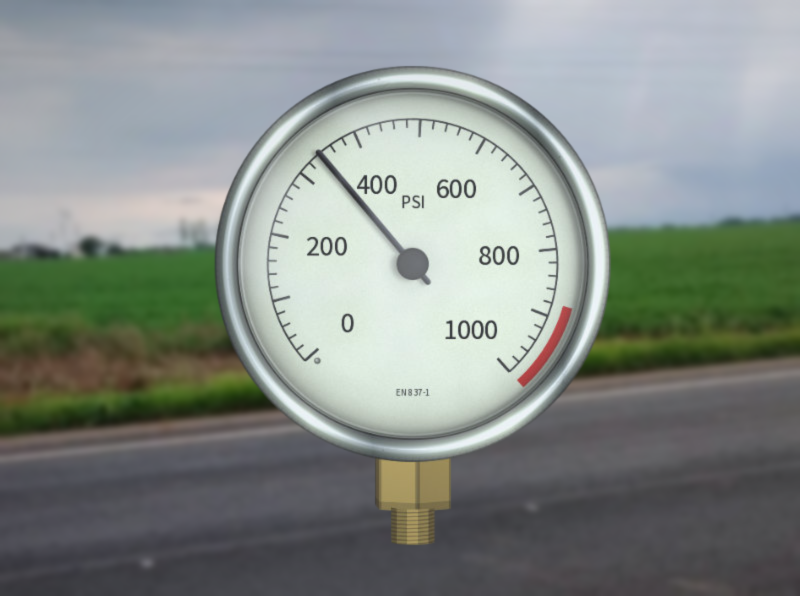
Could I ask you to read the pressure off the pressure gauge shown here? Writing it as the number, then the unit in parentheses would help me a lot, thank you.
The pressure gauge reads 340 (psi)
